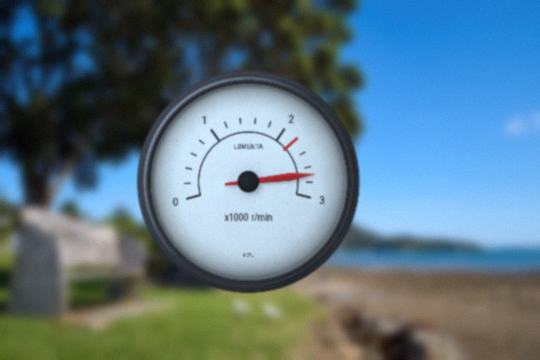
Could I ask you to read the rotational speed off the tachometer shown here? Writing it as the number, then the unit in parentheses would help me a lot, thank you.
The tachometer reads 2700 (rpm)
